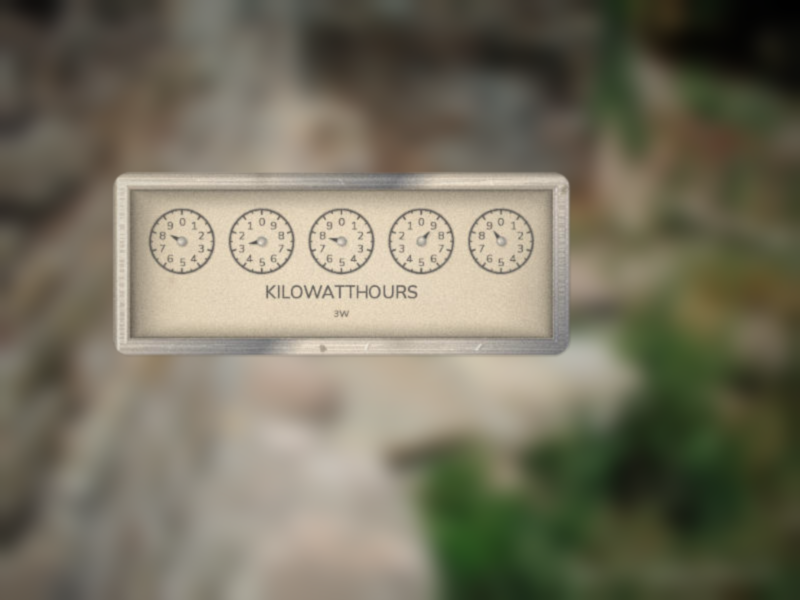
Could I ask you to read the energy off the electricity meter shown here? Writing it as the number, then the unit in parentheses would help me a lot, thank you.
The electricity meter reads 82789 (kWh)
